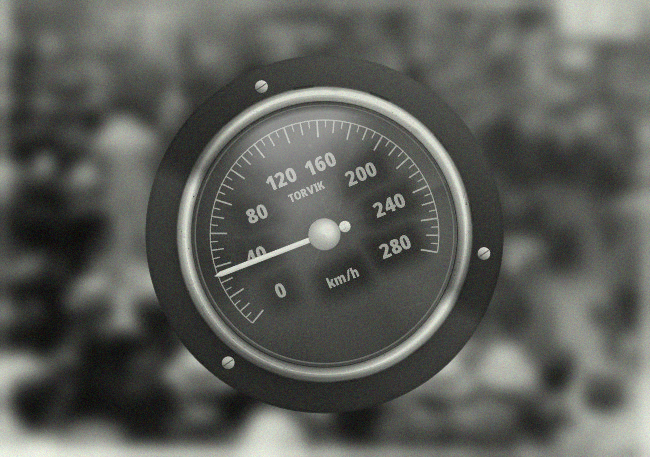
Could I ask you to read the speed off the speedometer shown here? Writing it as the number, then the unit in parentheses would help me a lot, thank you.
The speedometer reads 35 (km/h)
